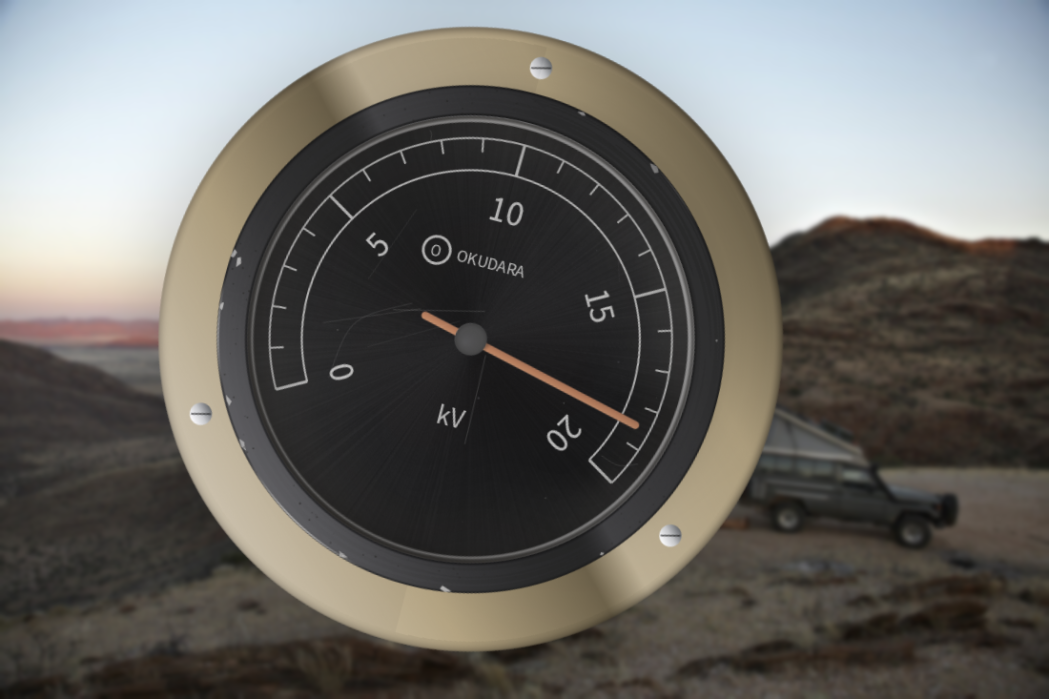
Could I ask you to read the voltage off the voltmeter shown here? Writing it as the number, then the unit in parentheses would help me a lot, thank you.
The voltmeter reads 18.5 (kV)
